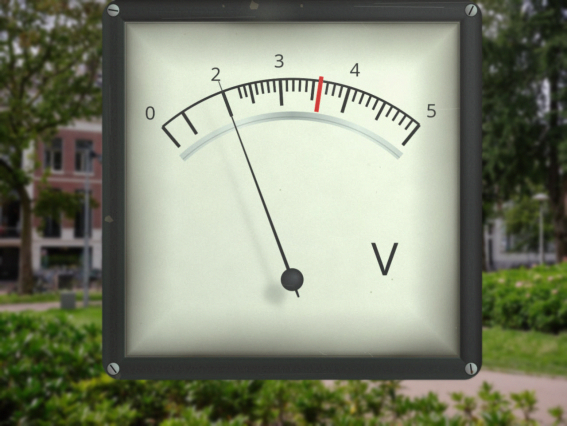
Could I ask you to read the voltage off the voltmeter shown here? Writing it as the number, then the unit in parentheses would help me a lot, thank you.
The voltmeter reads 2 (V)
